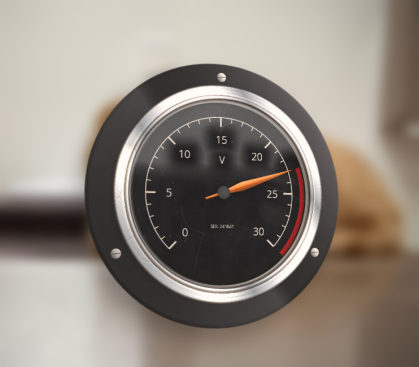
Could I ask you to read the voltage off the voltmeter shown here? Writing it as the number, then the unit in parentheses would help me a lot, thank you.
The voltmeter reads 23 (V)
